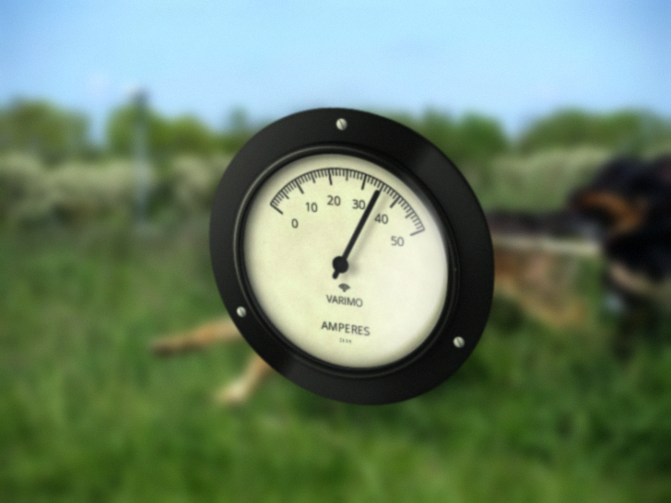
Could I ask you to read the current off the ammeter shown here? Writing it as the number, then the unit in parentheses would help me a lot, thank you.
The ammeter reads 35 (A)
